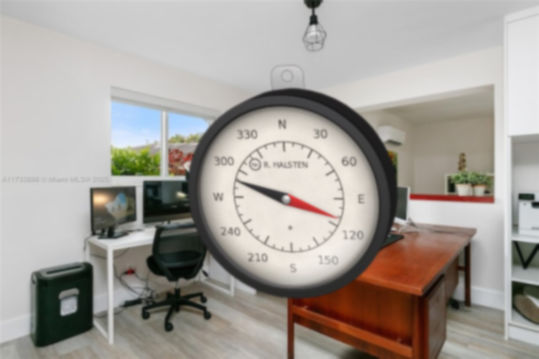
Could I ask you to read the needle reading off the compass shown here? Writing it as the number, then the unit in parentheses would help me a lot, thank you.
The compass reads 110 (°)
